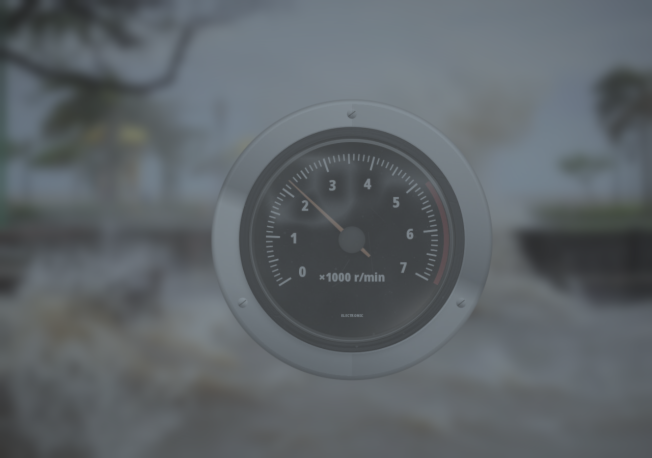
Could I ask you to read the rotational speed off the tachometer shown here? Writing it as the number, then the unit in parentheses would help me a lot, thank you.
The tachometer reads 2200 (rpm)
